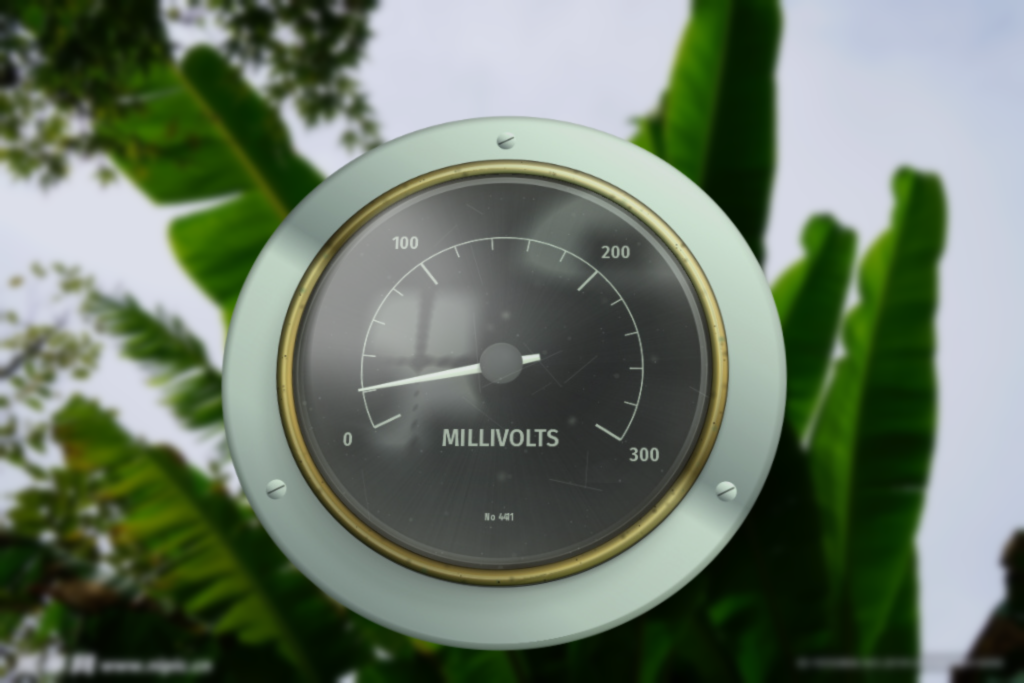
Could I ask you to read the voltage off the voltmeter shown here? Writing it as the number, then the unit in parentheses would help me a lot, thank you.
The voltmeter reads 20 (mV)
